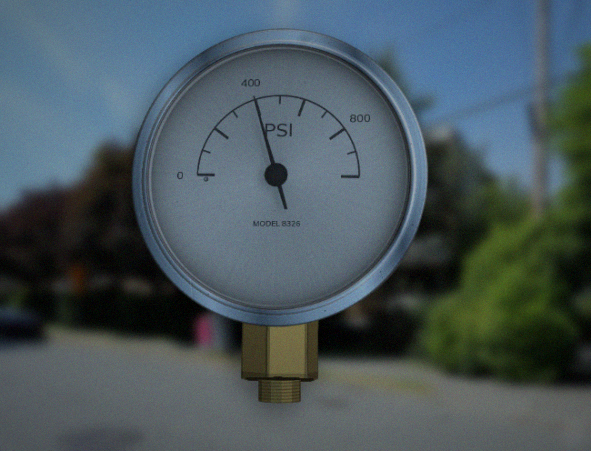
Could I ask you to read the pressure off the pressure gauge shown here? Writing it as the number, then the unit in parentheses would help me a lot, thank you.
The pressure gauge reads 400 (psi)
